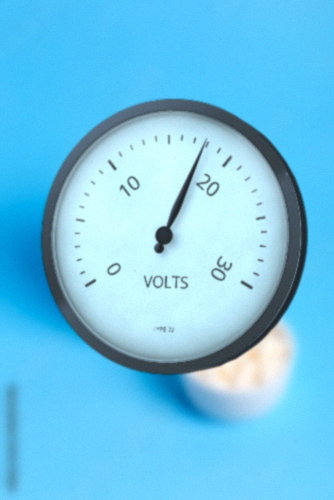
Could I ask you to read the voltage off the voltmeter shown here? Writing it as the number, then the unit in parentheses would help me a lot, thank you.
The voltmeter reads 18 (V)
